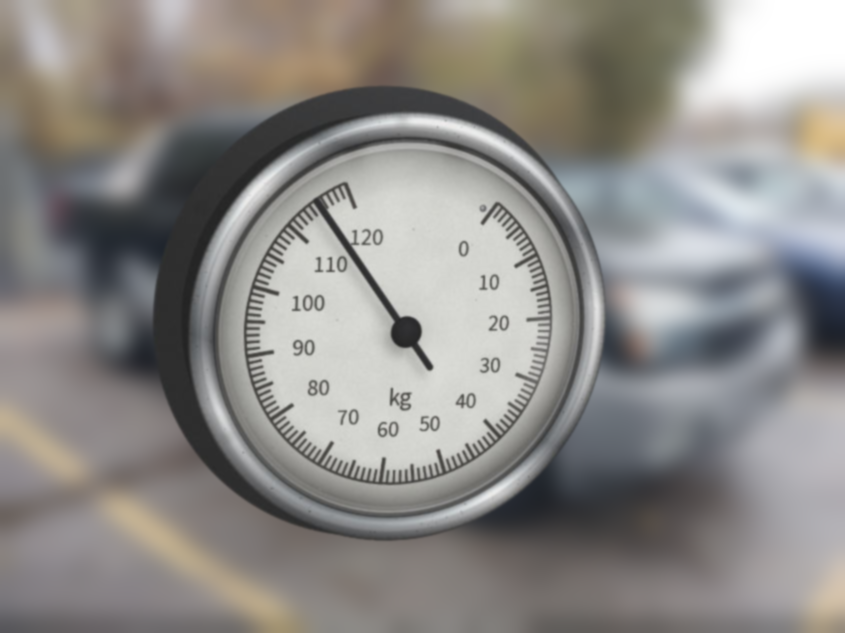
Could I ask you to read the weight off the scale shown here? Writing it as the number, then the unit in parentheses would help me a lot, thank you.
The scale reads 115 (kg)
